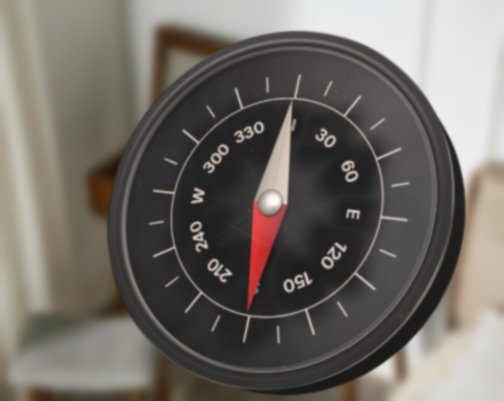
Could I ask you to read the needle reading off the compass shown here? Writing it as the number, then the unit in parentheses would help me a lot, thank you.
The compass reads 180 (°)
